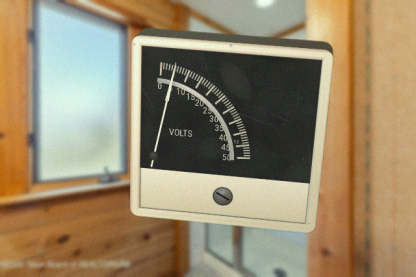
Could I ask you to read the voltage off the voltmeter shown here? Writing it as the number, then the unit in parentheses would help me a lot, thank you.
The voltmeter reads 5 (V)
